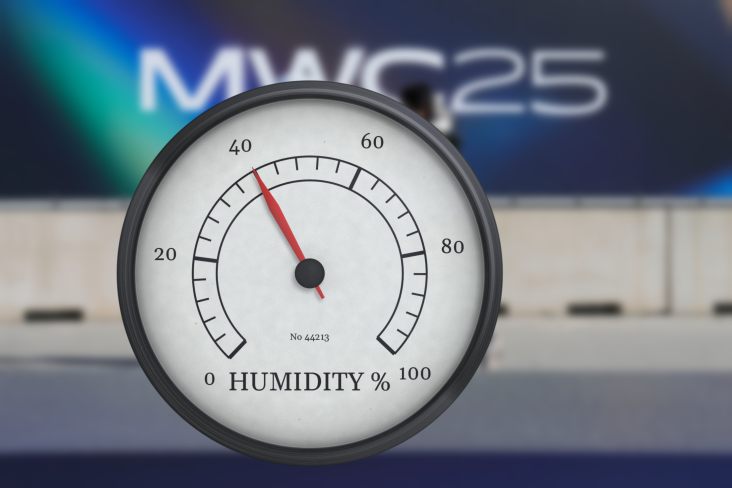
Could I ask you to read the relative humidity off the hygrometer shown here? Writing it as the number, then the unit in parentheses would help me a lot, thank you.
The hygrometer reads 40 (%)
